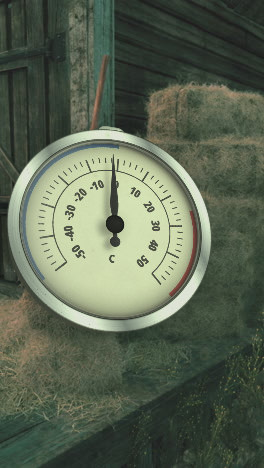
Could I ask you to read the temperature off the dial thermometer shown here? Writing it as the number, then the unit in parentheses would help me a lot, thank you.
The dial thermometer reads -2 (°C)
